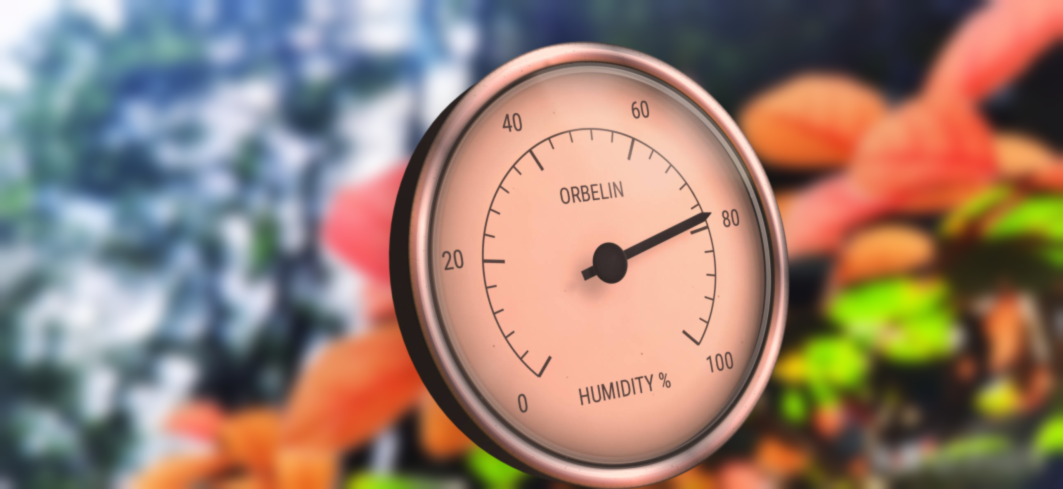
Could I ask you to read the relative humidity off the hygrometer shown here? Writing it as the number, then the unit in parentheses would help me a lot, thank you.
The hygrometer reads 78 (%)
